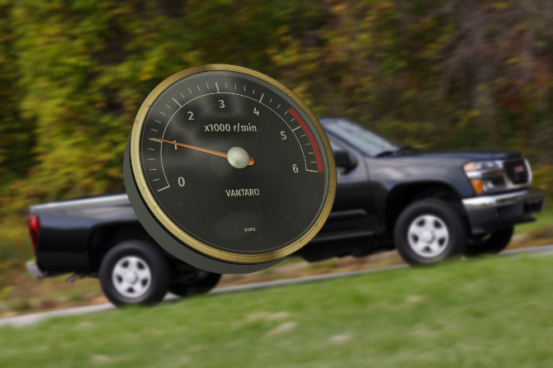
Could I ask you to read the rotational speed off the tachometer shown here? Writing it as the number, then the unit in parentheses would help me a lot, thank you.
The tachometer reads 1000 (rpm)
